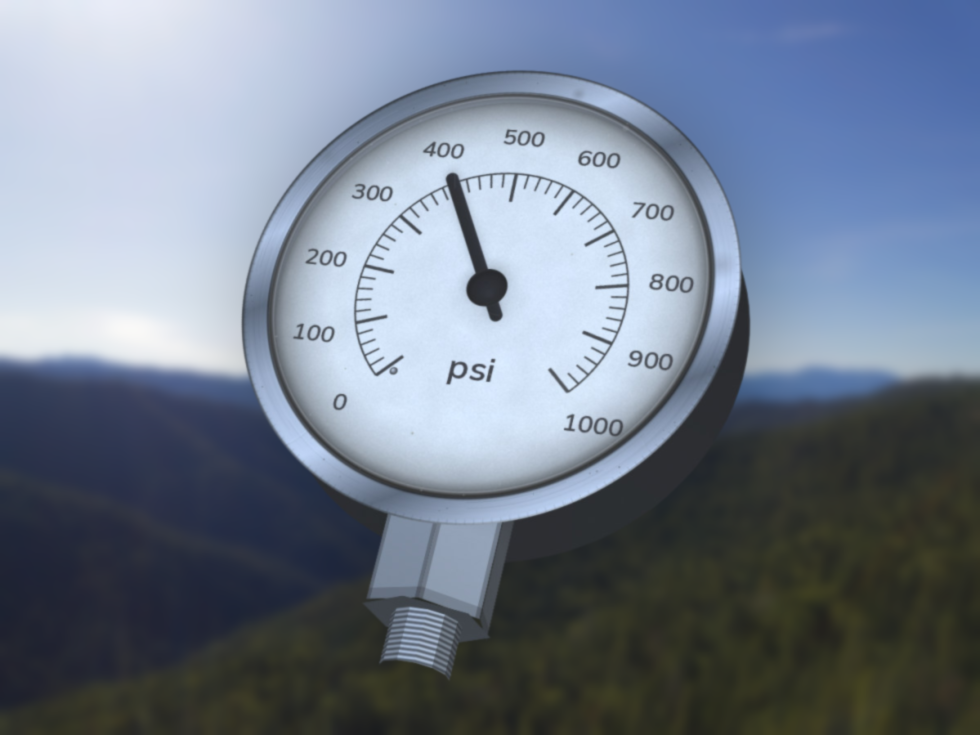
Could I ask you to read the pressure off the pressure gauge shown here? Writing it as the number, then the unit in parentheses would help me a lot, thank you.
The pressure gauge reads 400 (psi)
